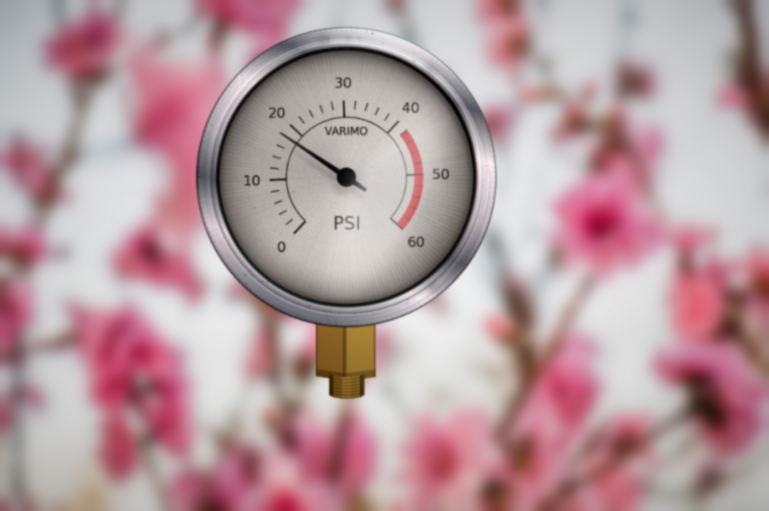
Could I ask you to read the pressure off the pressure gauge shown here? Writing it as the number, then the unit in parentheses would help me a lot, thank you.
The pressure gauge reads 18 (psi)
